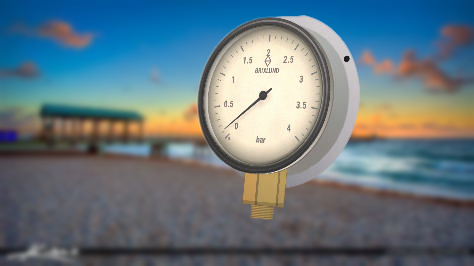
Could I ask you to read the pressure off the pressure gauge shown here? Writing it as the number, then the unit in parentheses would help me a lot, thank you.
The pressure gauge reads 0.1 (bar)
